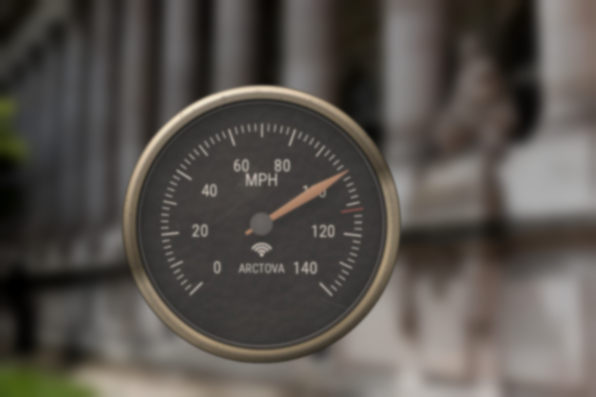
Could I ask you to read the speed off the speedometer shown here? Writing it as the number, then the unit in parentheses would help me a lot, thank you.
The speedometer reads 100 (mph)
